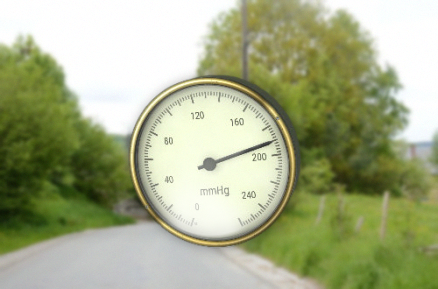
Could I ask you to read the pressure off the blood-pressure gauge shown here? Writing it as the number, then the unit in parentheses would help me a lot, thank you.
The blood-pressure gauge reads 190 (mmHg)
